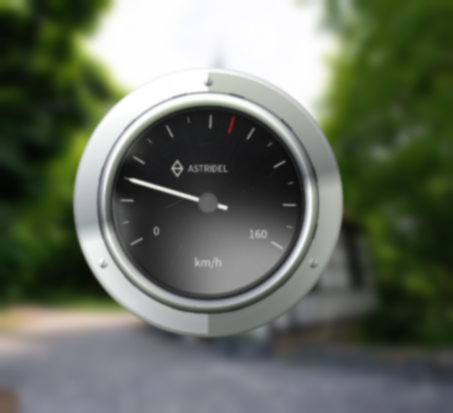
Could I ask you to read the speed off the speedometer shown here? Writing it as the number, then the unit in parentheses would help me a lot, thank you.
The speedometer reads 30 (km/h)
